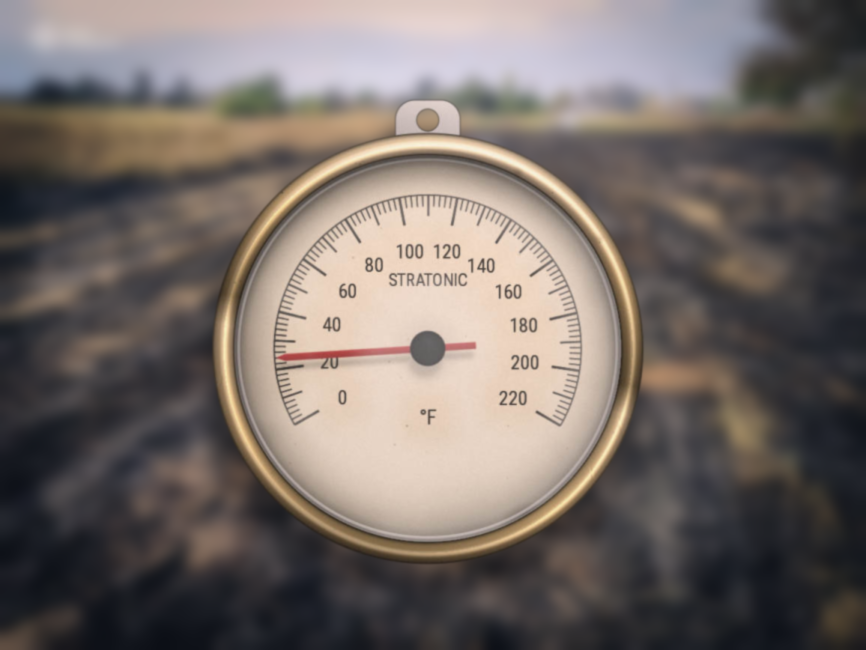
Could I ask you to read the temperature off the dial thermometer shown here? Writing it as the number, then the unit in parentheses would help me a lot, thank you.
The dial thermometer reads 24 (°F)
